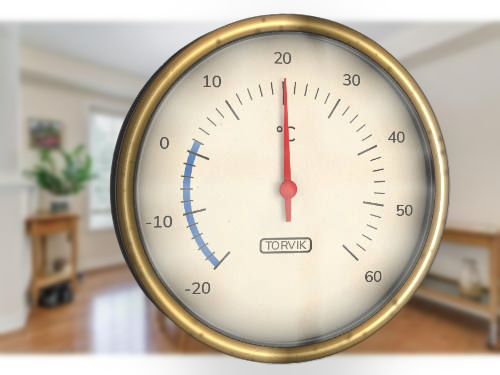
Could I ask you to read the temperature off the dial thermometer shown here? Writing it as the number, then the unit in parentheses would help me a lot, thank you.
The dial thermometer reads 20 (°C)
